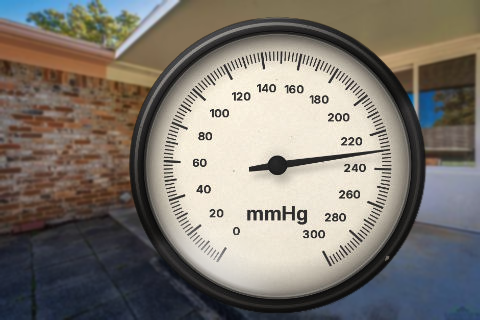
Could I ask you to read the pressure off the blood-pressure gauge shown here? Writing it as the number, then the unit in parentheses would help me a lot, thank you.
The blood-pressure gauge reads 230 (mmHg)
